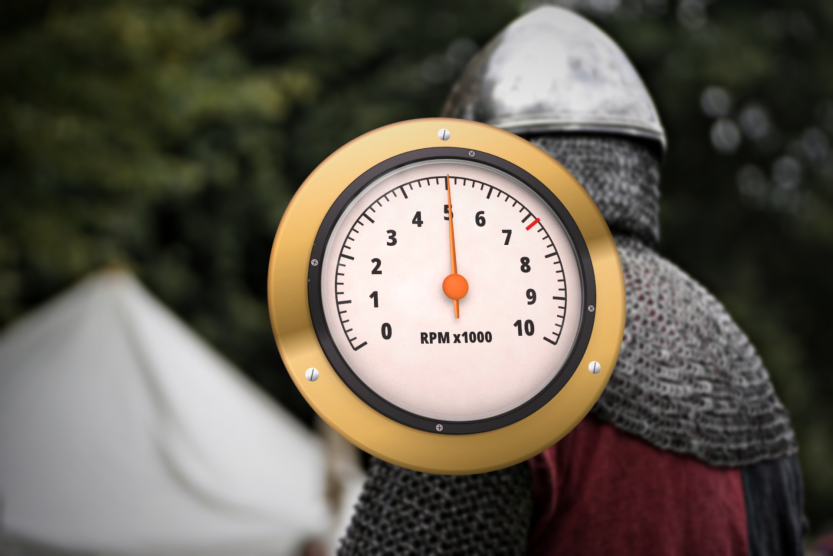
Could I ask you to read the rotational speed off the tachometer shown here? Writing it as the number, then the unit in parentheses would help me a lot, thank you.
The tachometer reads 5000 (rpm)
